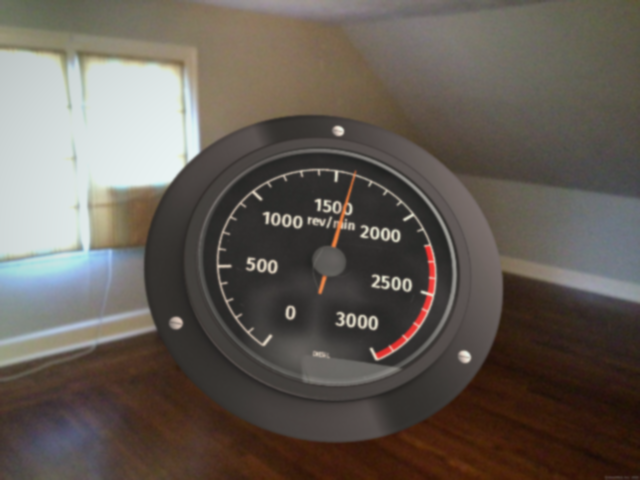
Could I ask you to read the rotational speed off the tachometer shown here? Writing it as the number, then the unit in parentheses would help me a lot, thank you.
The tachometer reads 1600 (rpm)
